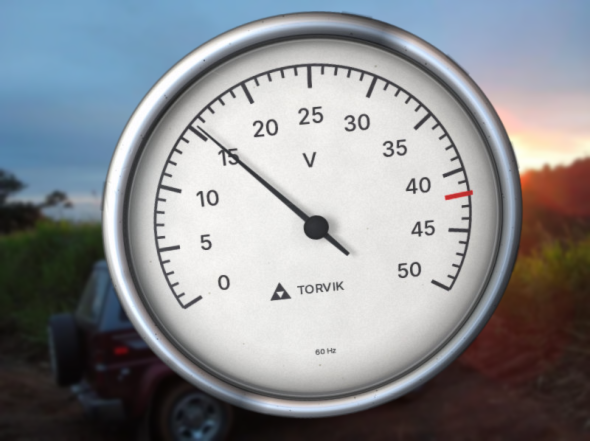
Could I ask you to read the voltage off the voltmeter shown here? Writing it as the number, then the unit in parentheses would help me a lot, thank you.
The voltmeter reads 15.5 (V)
